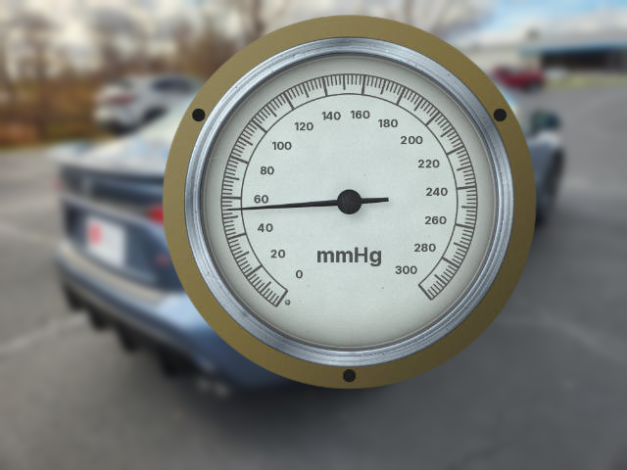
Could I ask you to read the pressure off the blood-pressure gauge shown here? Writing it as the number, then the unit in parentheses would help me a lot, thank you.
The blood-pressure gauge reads 54 (mmHg)
